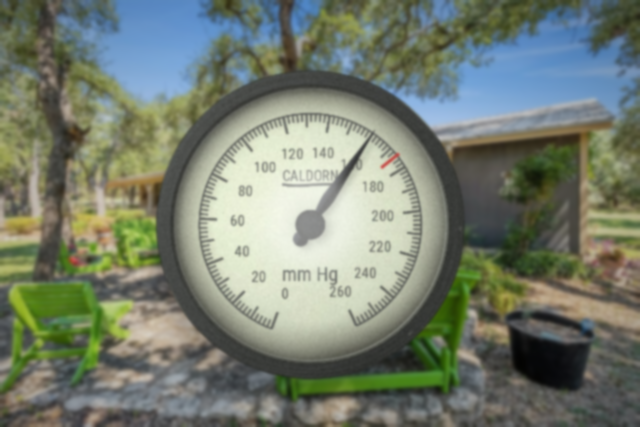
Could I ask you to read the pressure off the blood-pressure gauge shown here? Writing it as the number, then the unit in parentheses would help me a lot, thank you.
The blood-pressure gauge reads 160 (mmHg)
